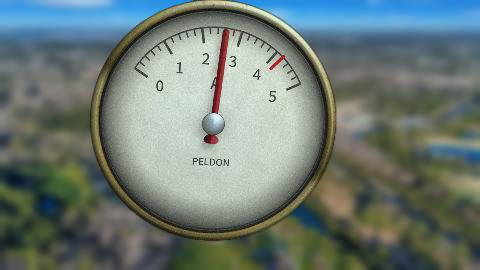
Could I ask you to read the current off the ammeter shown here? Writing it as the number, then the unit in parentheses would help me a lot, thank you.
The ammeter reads 2.6 (A)
